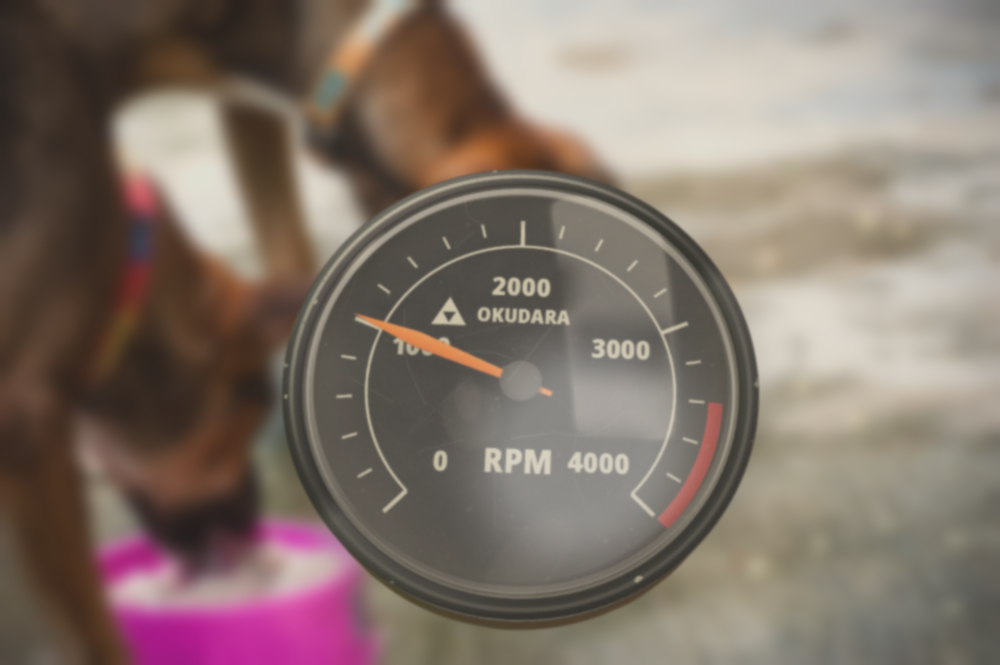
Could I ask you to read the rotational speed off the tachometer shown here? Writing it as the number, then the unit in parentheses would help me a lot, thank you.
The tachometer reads 1000 (rpm)
